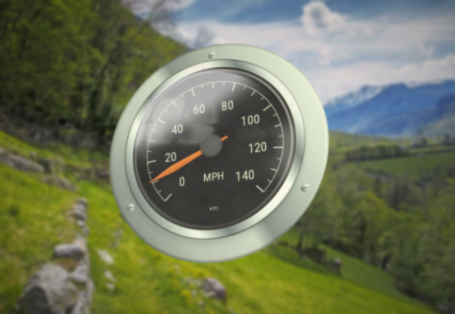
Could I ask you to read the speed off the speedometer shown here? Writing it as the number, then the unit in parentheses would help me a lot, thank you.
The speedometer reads 10 (mph)
